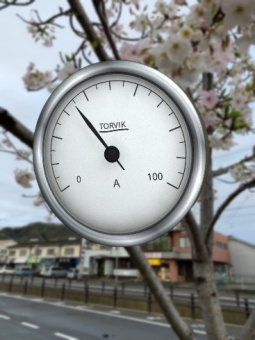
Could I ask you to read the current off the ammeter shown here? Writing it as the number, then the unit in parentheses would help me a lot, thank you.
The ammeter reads 35 (A)
